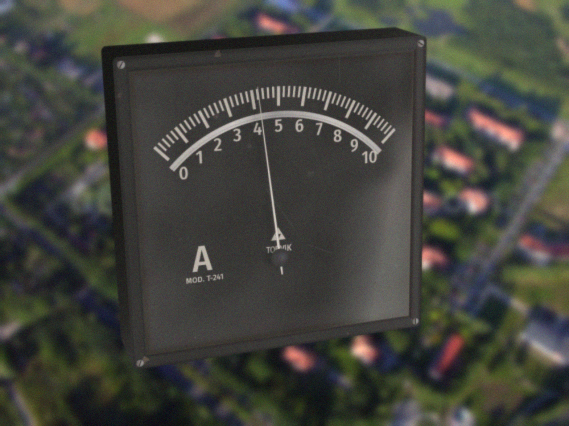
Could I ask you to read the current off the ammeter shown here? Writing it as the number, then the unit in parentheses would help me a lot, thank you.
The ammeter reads 4.2 (A)
